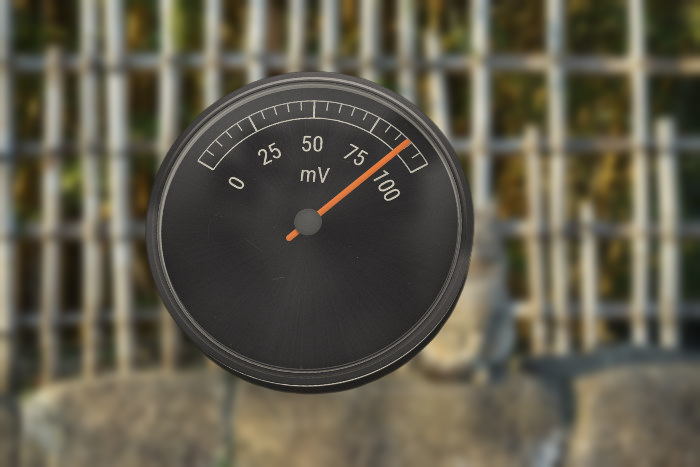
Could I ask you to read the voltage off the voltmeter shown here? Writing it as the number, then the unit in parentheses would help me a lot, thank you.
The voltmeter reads 90 (mV)
